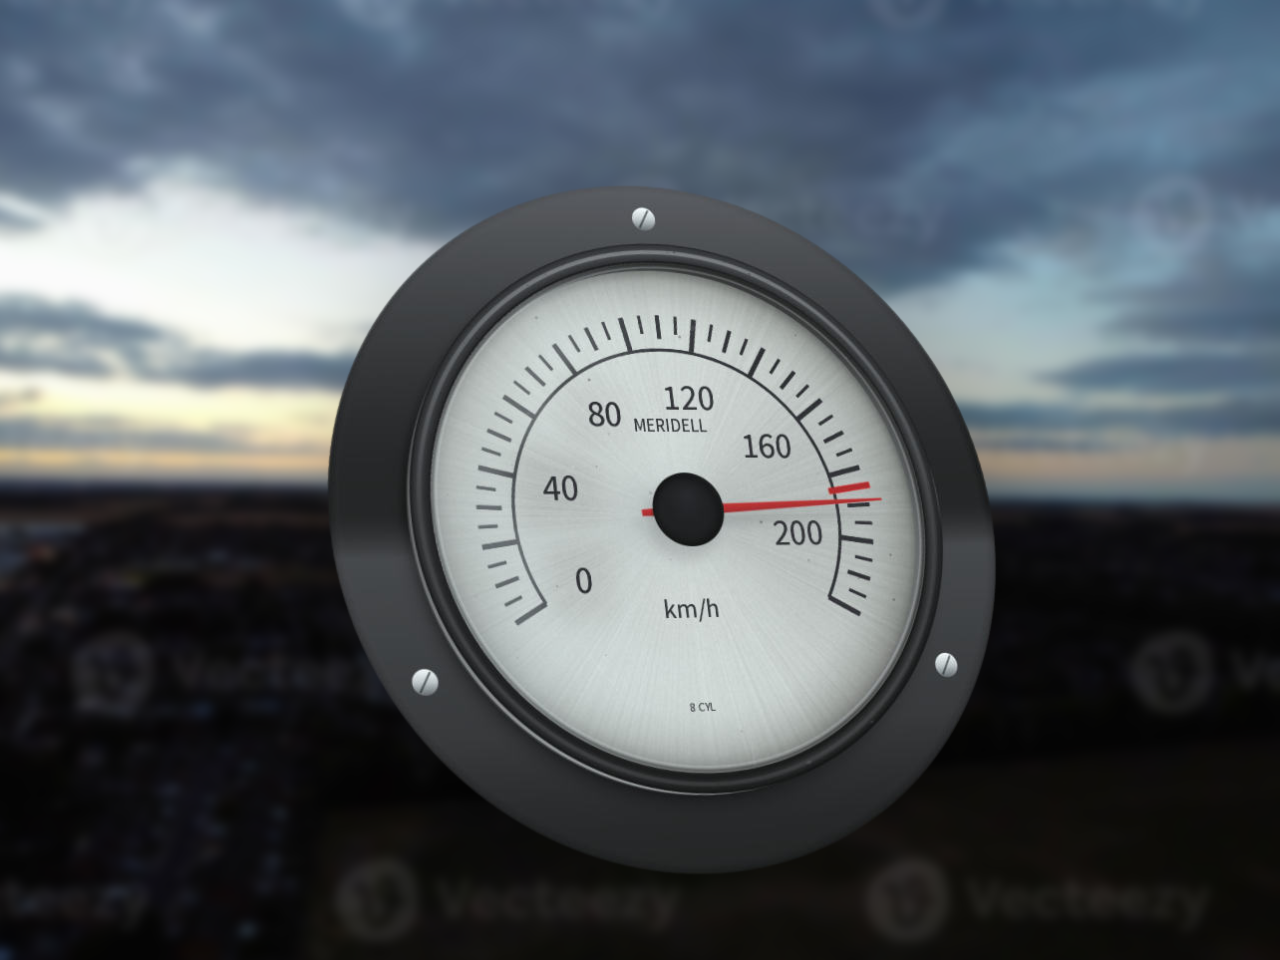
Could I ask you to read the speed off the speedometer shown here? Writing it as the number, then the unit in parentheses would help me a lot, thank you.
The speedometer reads 190 (km/h)
